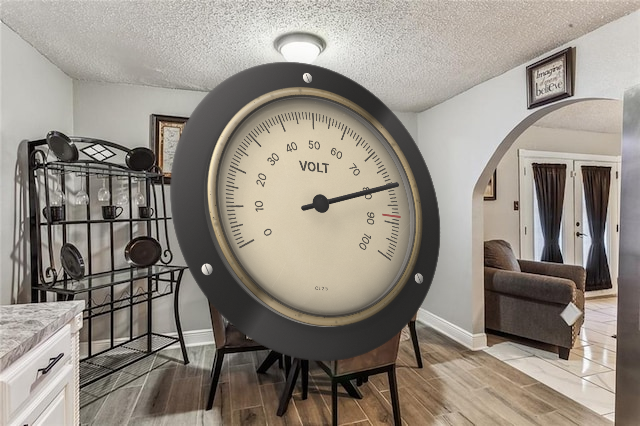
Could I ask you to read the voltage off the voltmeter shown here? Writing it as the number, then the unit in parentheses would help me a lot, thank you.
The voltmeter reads 80 (V)
